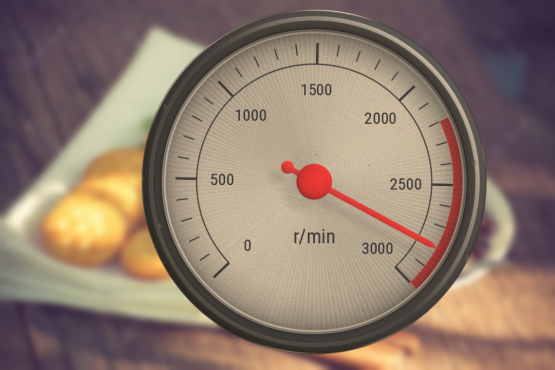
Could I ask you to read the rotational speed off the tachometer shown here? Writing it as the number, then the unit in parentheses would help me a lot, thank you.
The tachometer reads 2800 (rpm)
